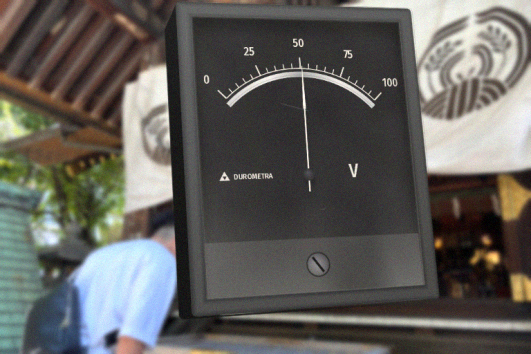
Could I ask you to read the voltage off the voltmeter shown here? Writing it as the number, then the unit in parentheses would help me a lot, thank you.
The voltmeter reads 50 (V)
